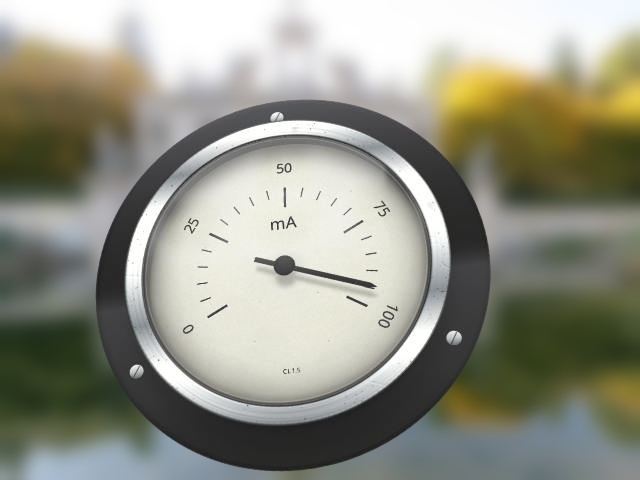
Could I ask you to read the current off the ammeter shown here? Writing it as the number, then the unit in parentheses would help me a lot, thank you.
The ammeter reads 95 (mA)
